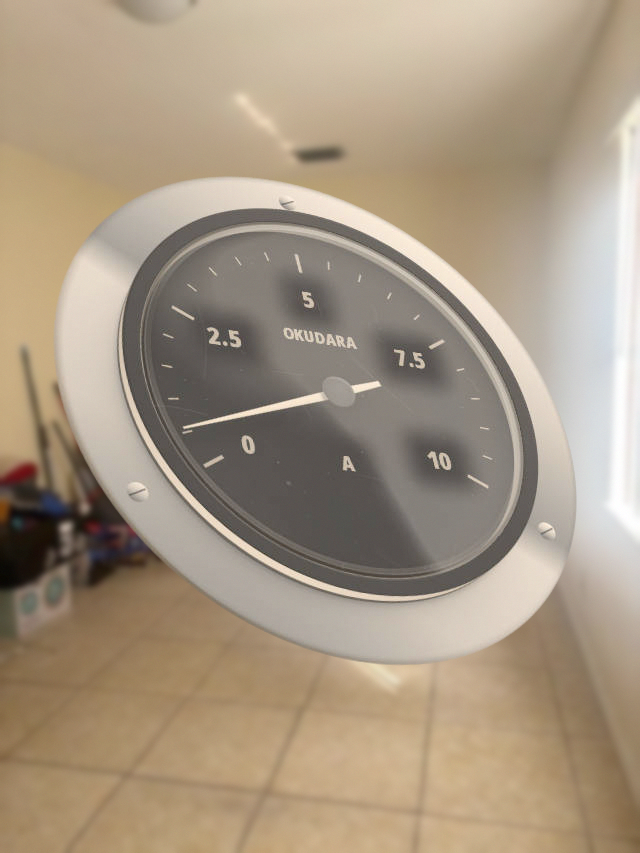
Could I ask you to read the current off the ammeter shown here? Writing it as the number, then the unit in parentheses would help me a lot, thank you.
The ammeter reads 0.5 (A)
